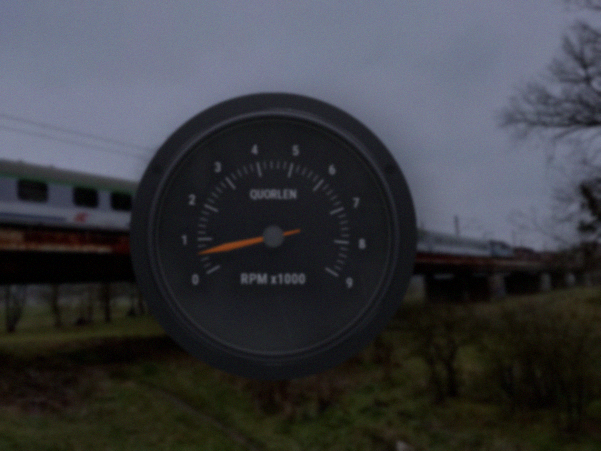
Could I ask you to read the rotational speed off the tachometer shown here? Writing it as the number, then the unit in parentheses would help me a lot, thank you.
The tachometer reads 600 (rpm)
